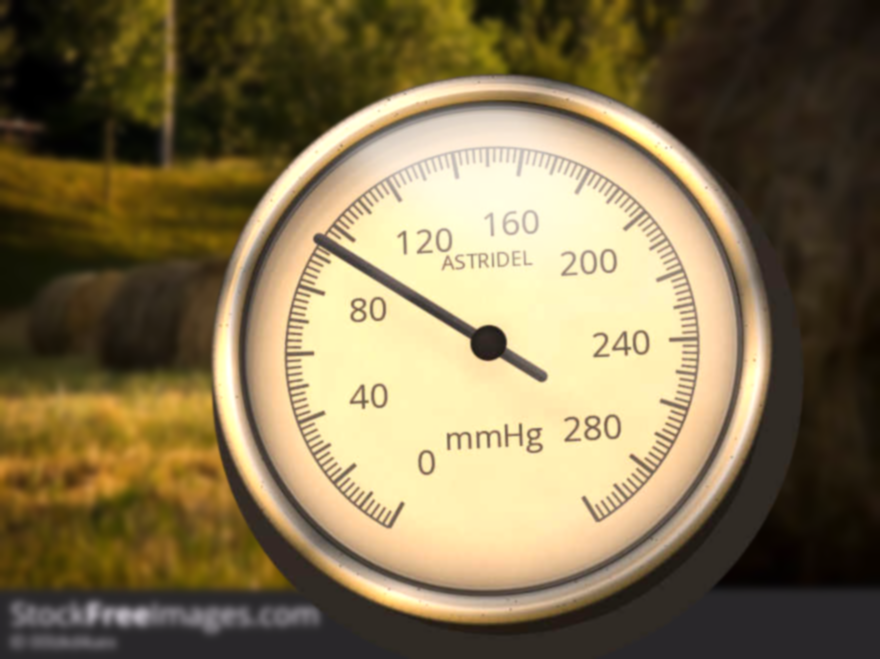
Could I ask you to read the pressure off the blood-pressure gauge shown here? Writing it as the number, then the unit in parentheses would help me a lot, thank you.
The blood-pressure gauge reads 94 (mmHg)
